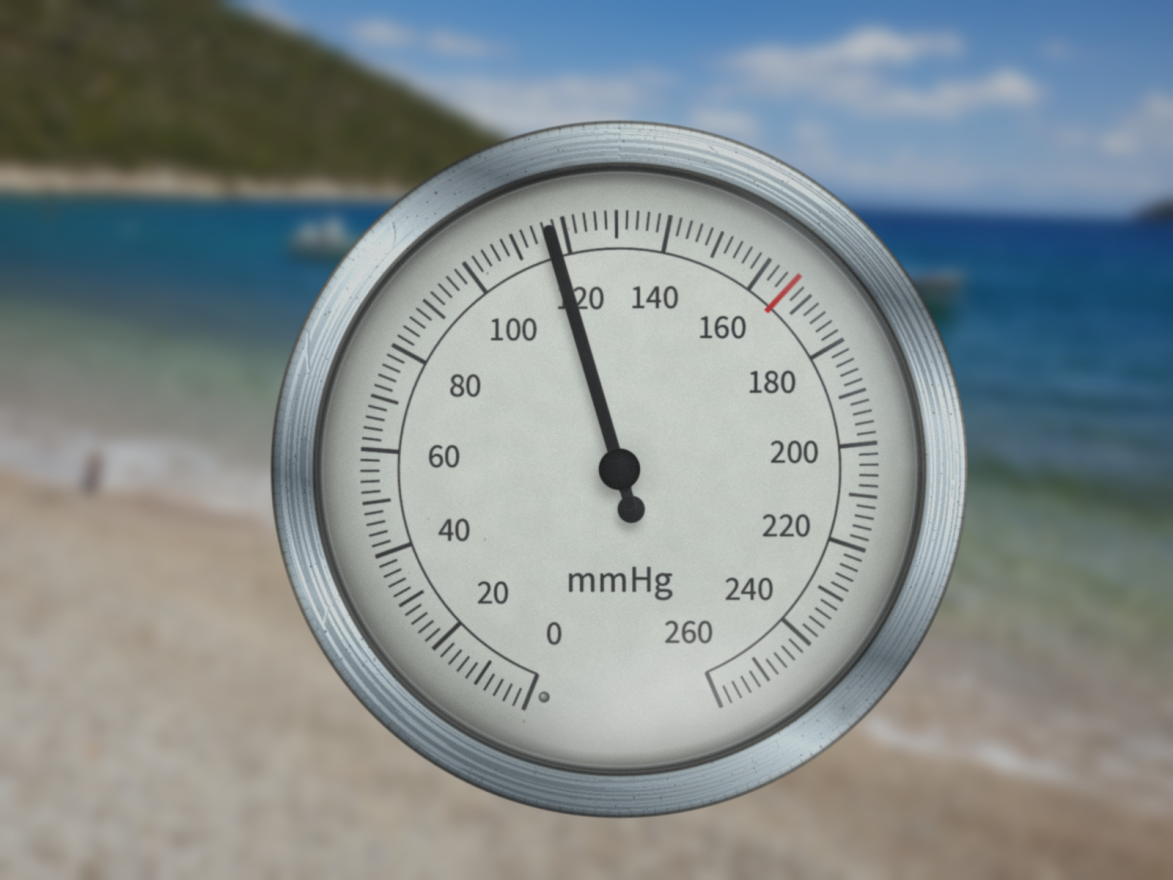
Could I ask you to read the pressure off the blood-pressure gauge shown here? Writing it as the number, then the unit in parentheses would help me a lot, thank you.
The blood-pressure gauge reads 117 (mmHg)
